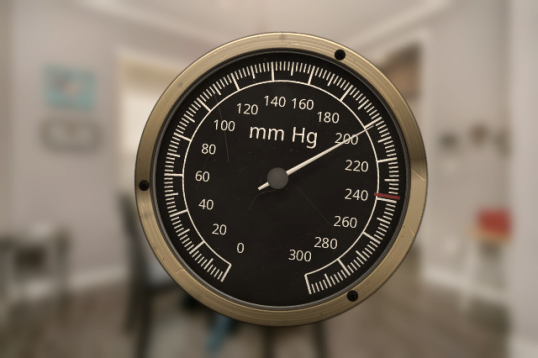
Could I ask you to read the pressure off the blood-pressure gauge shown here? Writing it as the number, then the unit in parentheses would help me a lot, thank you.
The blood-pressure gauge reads 202 (mmHg)
